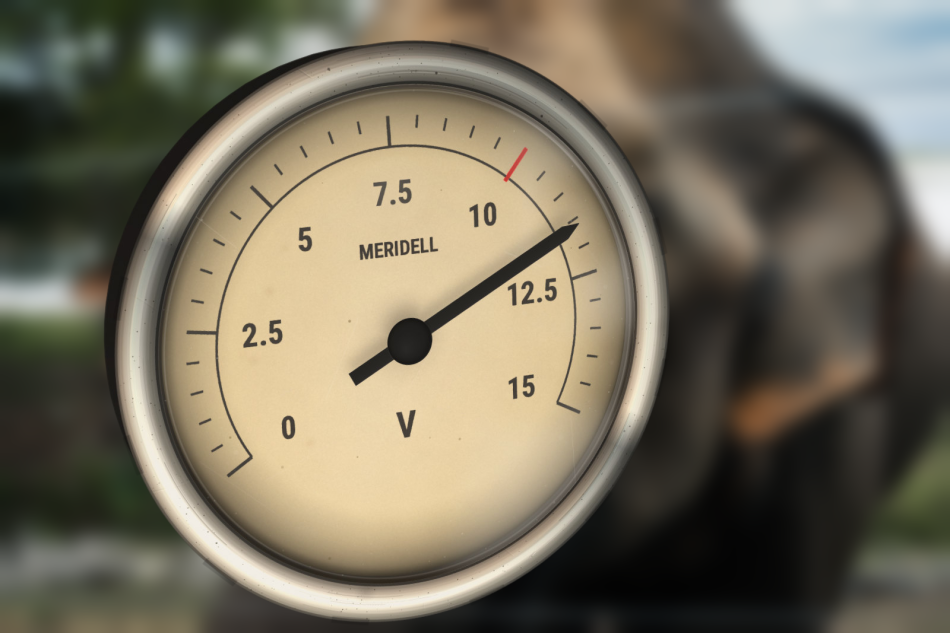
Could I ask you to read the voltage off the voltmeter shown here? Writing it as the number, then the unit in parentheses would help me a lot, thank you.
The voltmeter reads 11.5 (V)
